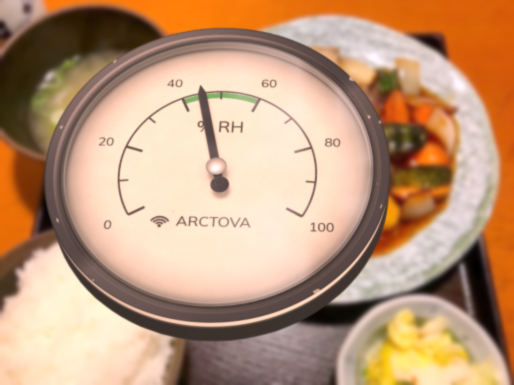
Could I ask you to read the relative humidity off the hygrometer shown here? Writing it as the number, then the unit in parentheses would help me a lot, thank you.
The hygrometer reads 45 (%)
